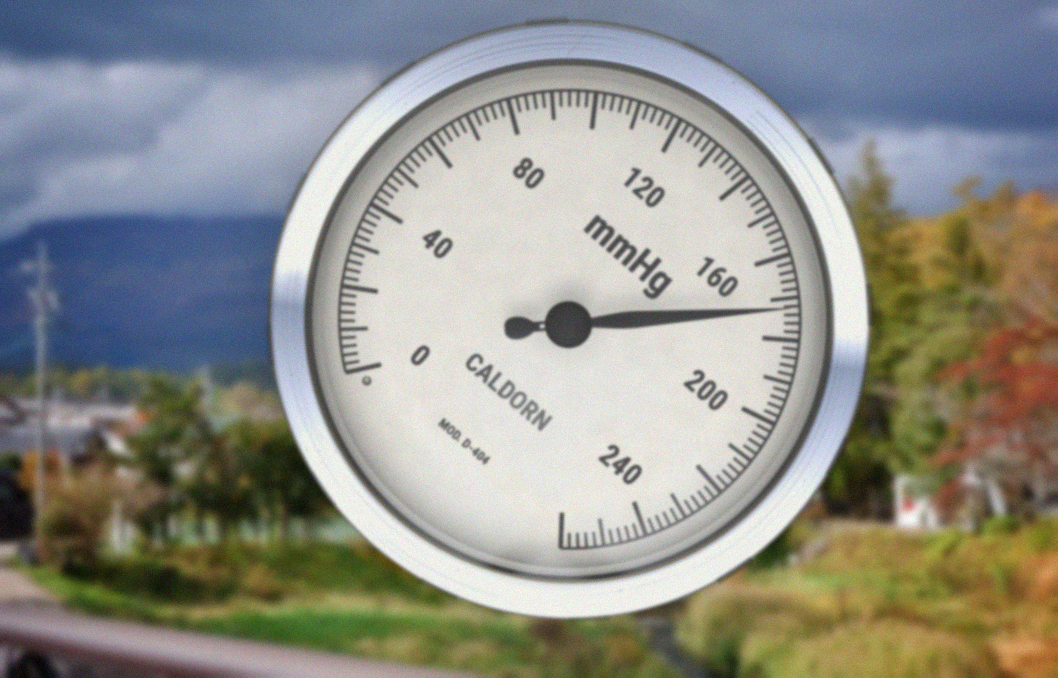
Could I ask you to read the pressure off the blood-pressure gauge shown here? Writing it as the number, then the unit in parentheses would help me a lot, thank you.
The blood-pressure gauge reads 172 (mmHg)
